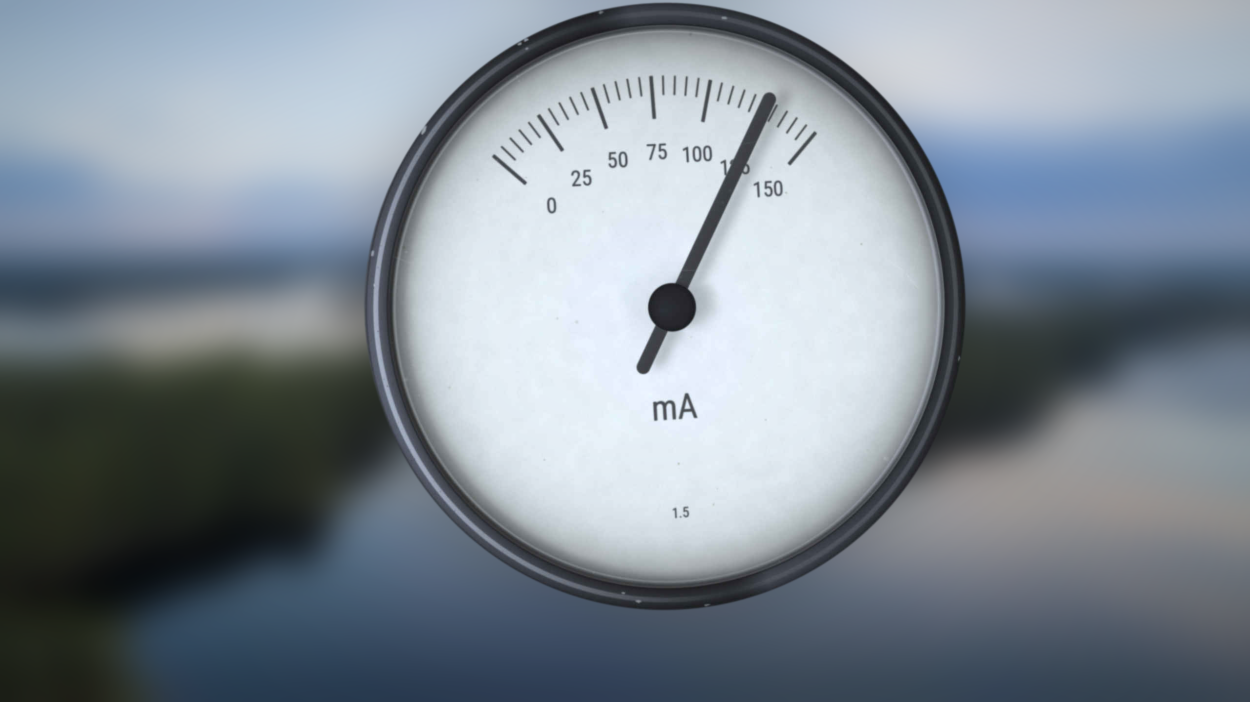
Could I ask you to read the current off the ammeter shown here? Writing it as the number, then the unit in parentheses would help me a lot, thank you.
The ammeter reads 125 (mA)
